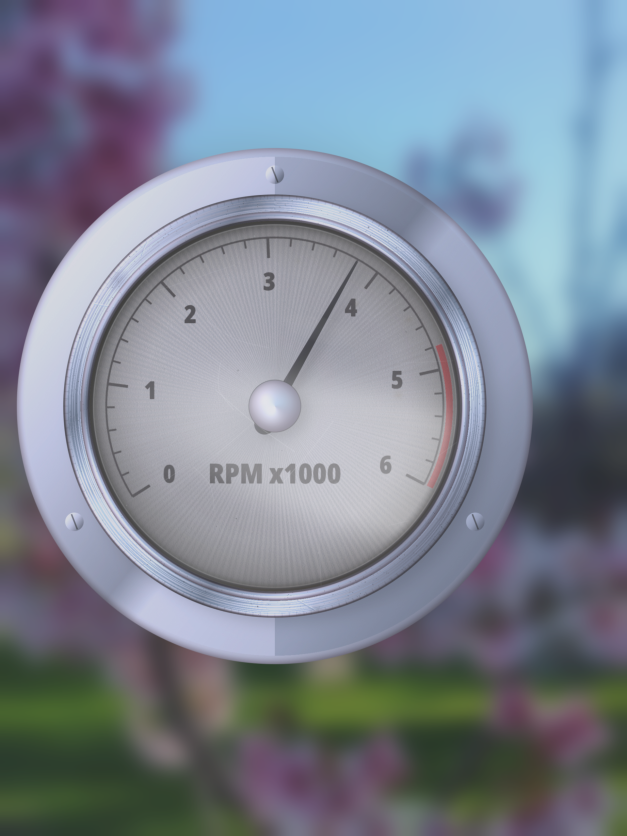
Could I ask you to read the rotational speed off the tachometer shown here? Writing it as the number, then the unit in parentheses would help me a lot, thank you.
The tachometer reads 3800 (rpm)
